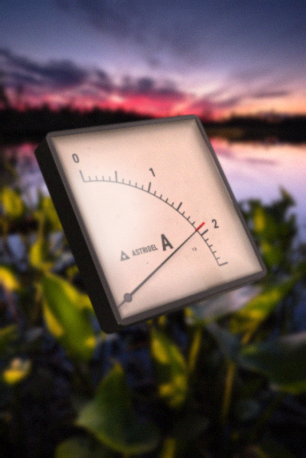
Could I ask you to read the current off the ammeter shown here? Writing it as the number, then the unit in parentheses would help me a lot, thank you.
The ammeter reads 1.9 (A)
